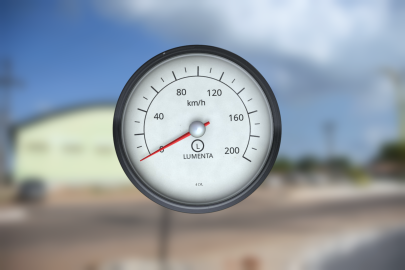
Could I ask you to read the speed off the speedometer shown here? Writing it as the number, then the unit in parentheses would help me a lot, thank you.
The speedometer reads 0 (km/h)
